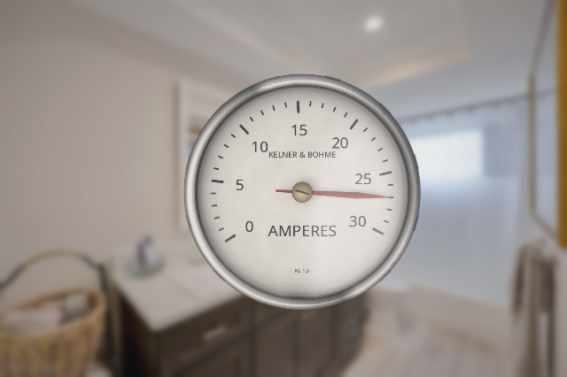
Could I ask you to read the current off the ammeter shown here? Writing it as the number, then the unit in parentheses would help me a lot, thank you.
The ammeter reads 27 (A)
